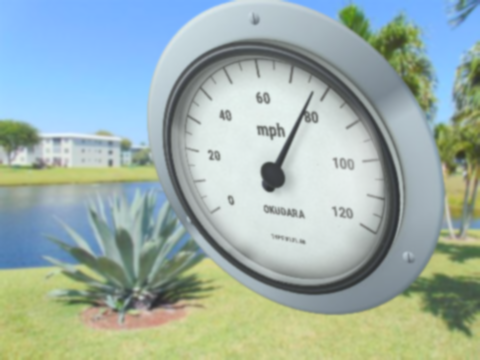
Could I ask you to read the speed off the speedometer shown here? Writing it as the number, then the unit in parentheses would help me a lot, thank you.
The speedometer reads 77.5 (mph)
